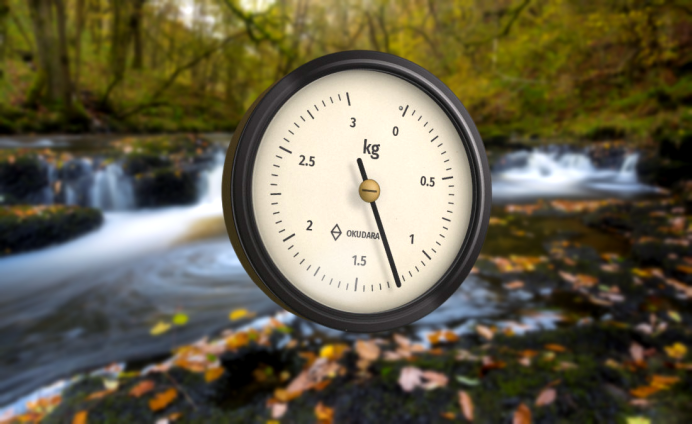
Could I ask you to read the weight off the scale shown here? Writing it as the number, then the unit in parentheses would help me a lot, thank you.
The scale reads 1.25 (kg)
